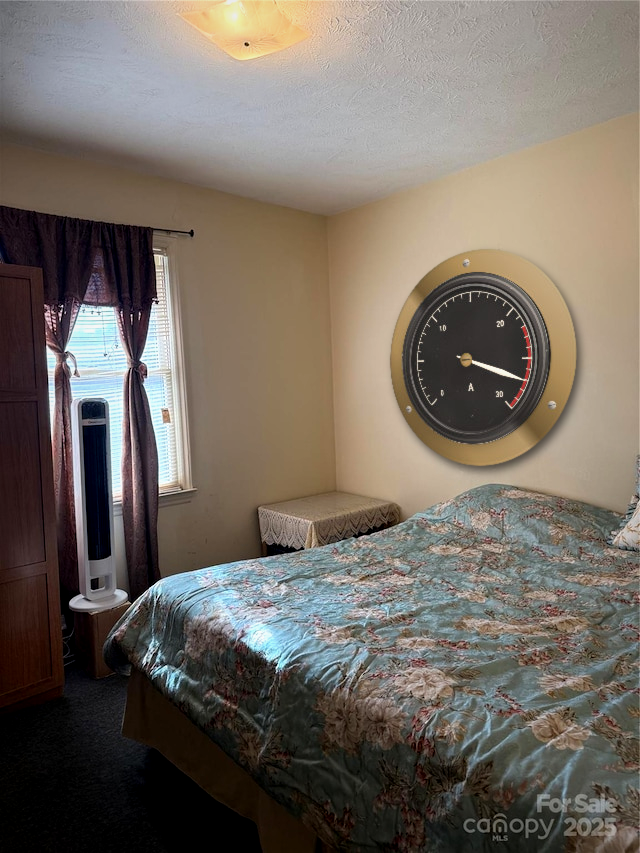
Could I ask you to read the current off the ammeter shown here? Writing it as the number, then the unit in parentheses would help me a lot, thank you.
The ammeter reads 27 (A)
